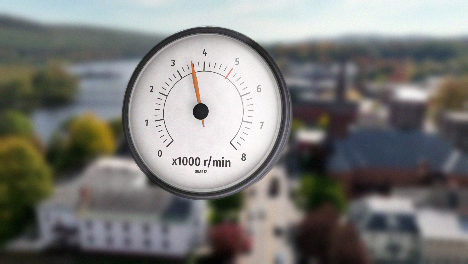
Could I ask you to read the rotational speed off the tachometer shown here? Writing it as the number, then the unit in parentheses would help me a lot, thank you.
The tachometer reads 3600 (rpm)
